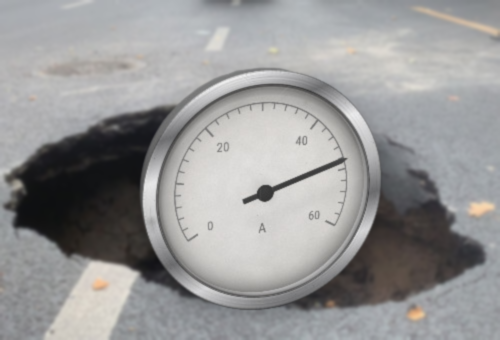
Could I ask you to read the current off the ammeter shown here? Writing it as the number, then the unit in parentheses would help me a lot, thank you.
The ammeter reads 48 (A)
